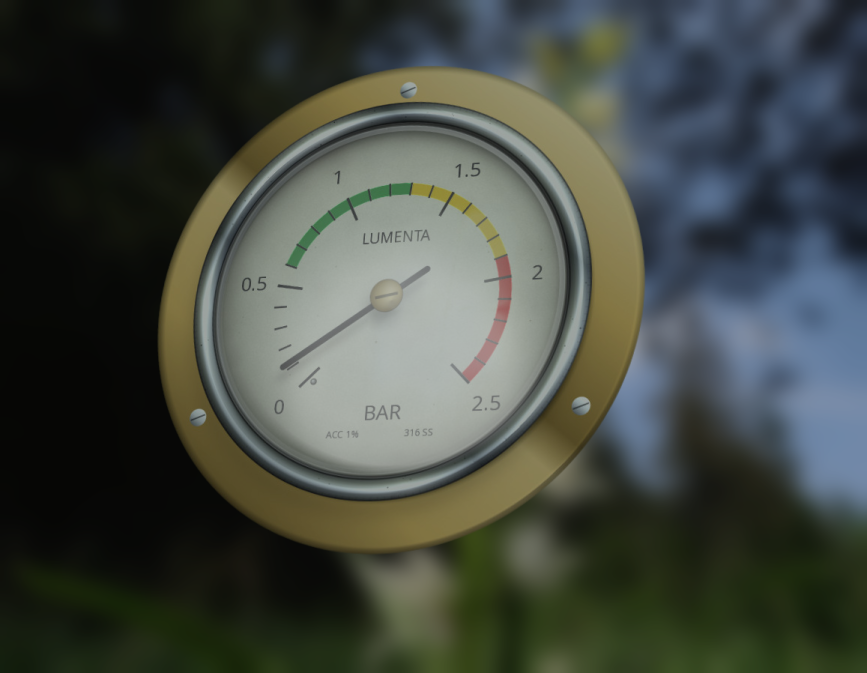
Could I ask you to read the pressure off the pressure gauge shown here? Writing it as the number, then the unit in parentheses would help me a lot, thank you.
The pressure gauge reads 0.1 (bar)
